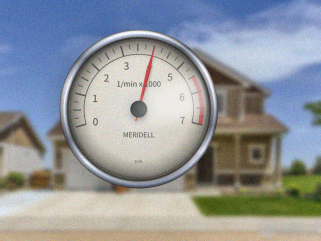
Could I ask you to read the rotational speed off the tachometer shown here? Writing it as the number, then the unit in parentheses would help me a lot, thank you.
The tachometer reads 4000 (rpm)
